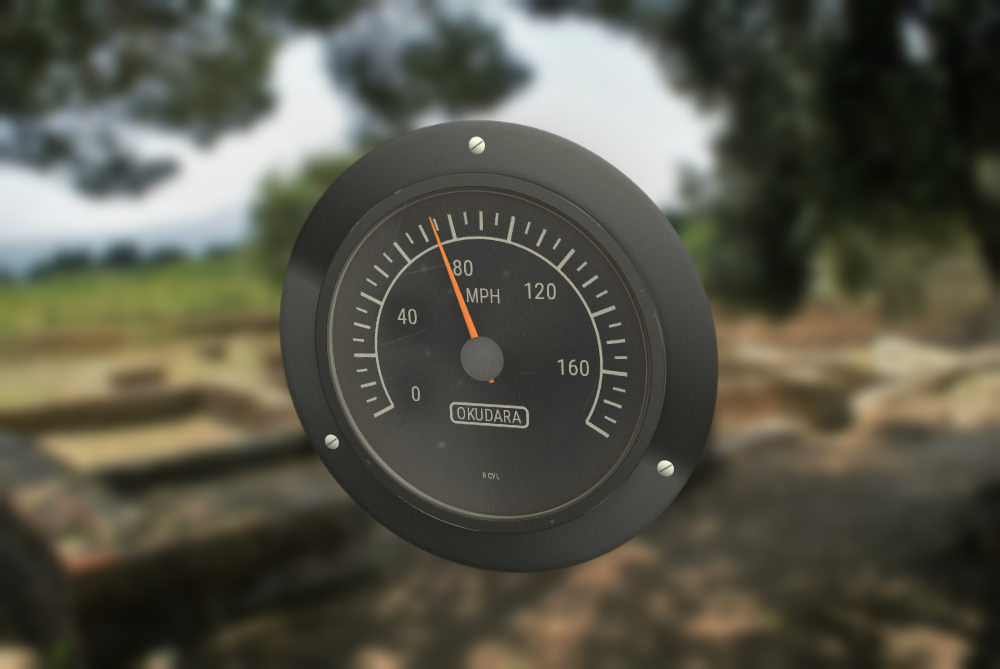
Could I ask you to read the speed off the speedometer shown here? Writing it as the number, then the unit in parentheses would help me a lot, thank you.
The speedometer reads 75 (mph)
